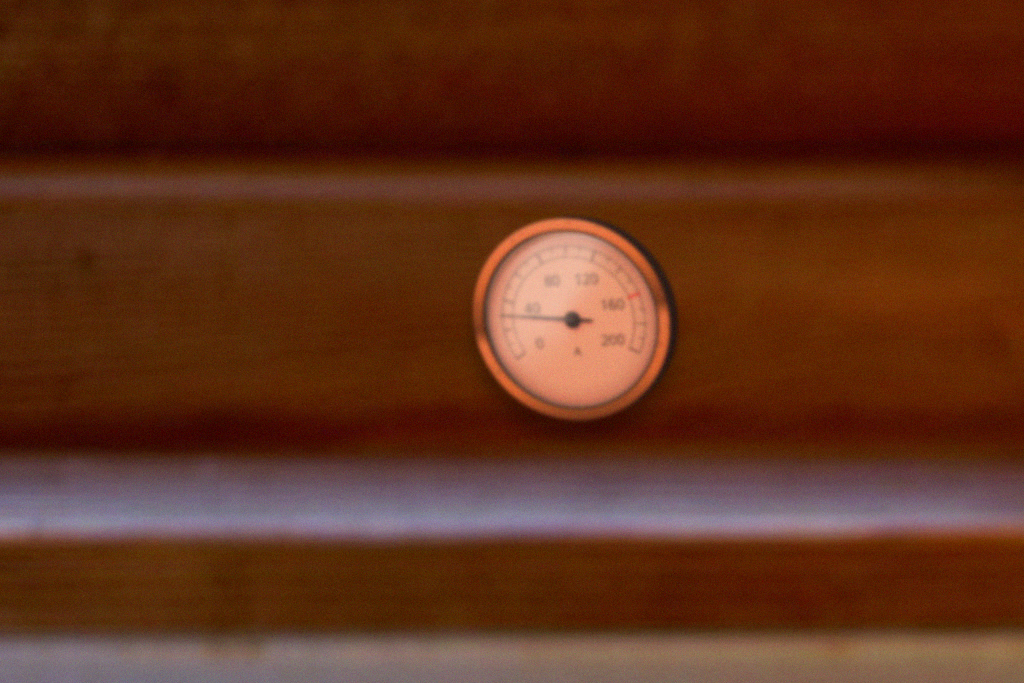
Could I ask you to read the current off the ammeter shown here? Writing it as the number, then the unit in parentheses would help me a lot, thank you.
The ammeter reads 30 (A)
